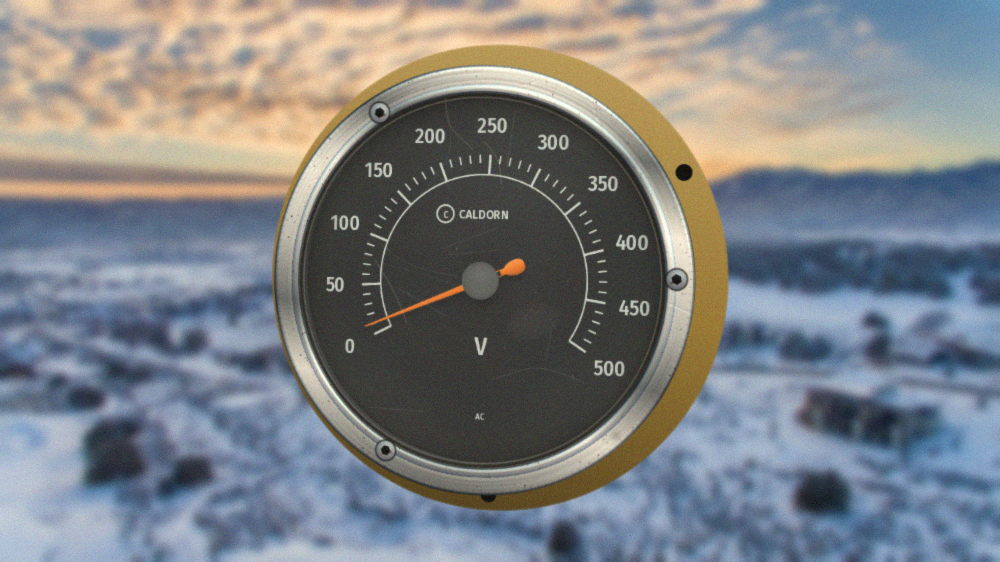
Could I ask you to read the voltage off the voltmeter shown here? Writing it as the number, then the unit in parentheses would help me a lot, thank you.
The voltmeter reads 10 (V)
